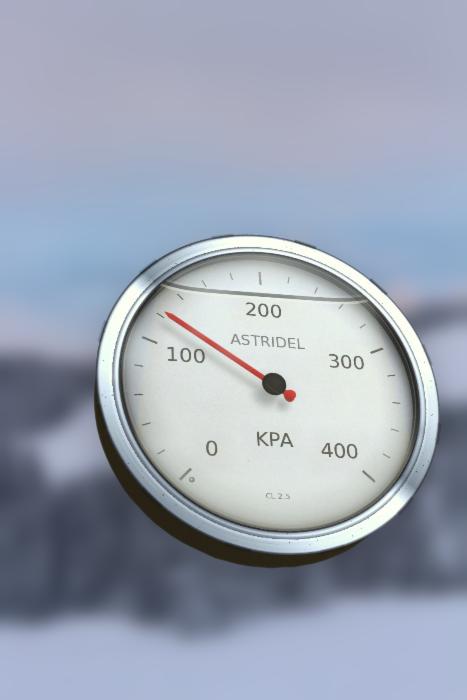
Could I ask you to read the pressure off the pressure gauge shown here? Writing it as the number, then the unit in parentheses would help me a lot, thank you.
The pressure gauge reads 120 (kPa)
